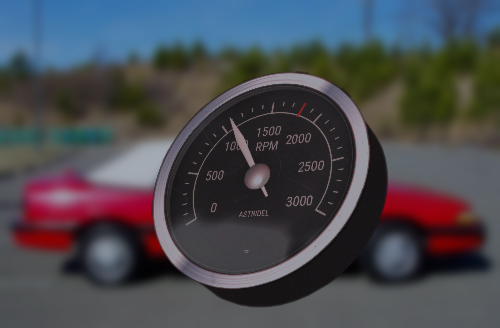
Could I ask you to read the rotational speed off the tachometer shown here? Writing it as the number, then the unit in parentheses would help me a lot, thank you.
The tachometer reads 1100 (rpm)
